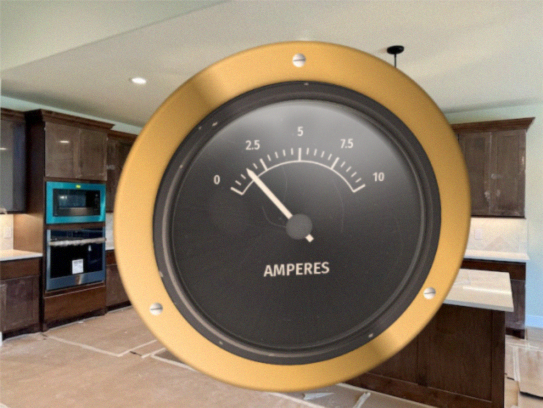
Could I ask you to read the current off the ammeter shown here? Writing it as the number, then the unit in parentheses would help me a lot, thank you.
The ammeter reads 1.5 (A)
